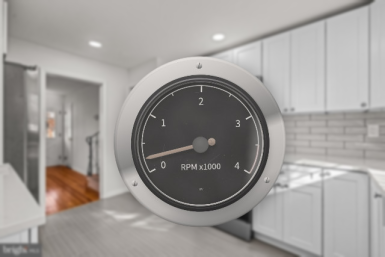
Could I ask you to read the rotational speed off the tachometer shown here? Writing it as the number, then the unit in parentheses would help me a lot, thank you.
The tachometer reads 250 (rpm)
